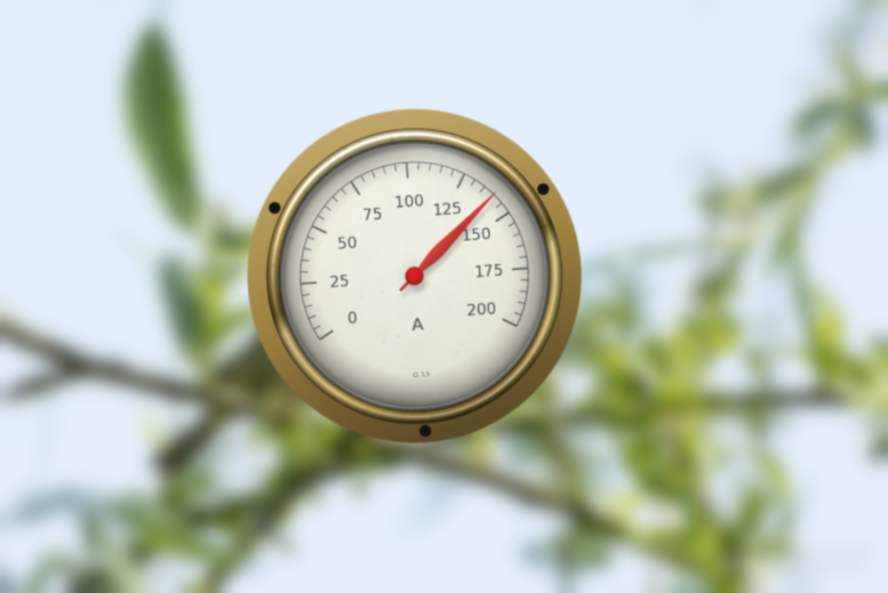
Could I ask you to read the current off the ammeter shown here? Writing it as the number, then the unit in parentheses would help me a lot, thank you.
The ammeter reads 140 (A)
